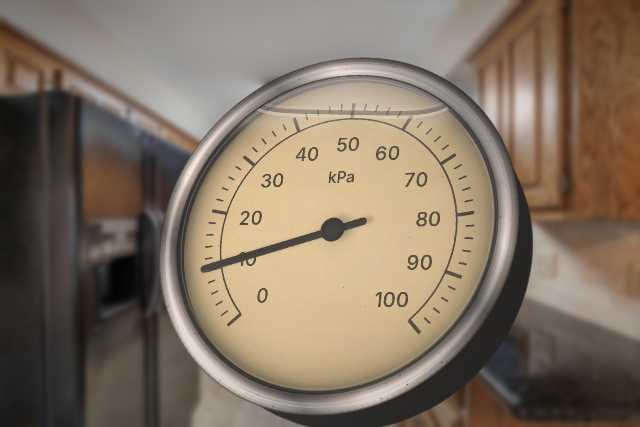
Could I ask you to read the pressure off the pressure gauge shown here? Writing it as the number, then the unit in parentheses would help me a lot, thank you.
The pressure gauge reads 10 (kPa)
